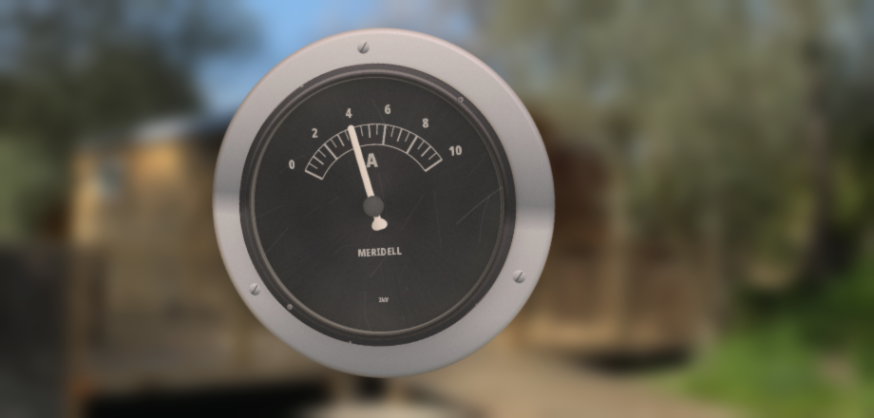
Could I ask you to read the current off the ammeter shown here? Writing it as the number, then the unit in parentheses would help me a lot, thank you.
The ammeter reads 4 (A)
